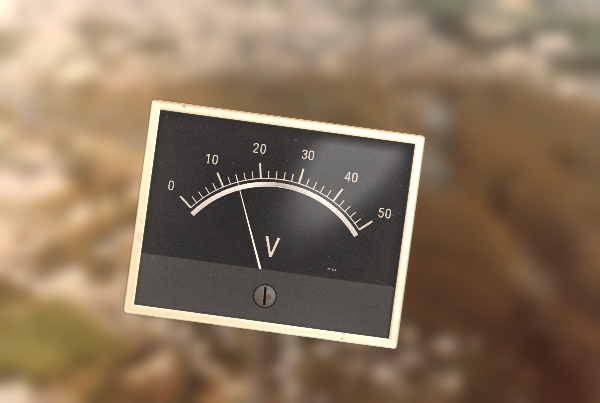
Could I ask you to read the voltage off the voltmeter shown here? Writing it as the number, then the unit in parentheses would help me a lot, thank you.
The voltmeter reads 14 (V)
